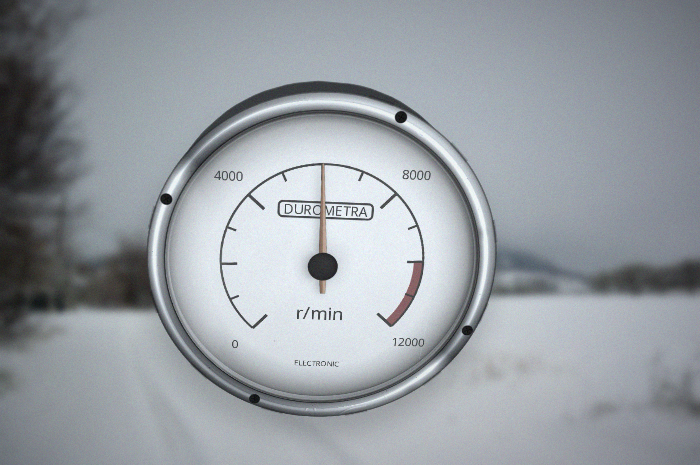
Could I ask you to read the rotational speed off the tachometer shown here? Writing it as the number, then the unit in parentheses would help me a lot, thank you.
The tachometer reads 6000 (rpm)
